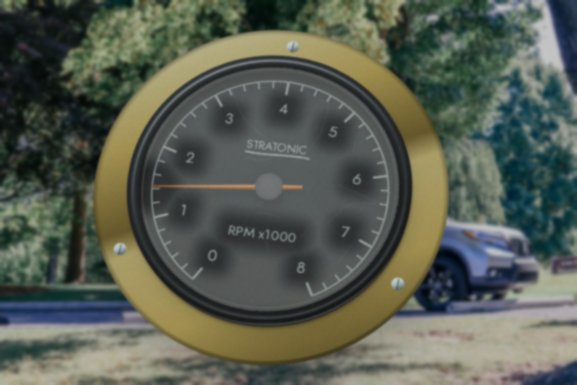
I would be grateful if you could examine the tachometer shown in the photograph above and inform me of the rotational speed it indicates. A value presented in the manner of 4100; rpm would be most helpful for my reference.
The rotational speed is 1400; rpm
